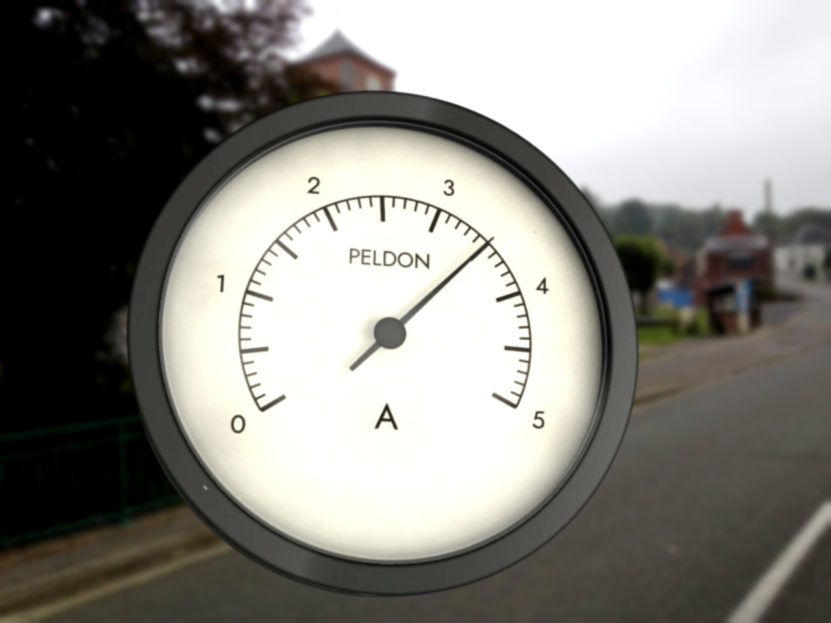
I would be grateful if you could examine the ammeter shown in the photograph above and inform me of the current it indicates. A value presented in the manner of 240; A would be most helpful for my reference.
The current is 3.5; A
